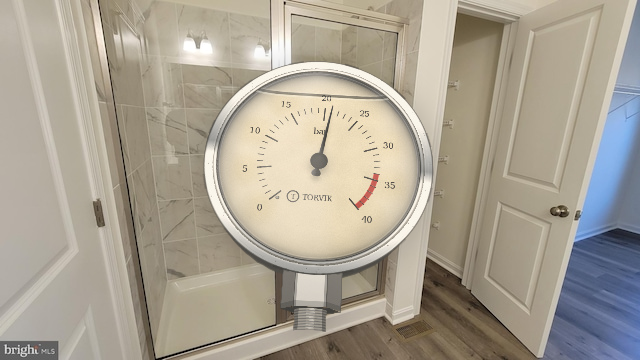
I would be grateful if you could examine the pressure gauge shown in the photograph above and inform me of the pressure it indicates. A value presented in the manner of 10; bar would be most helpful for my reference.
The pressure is 21; bar
